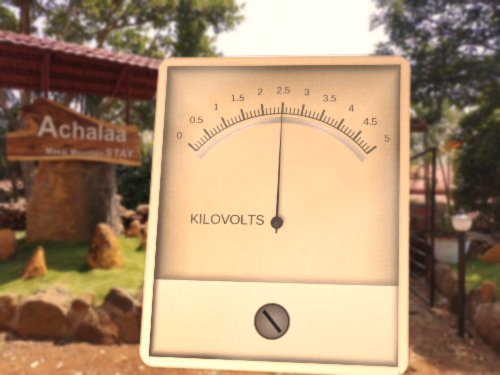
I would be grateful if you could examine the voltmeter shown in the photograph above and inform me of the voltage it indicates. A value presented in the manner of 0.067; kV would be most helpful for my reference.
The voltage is 2.5; kV
